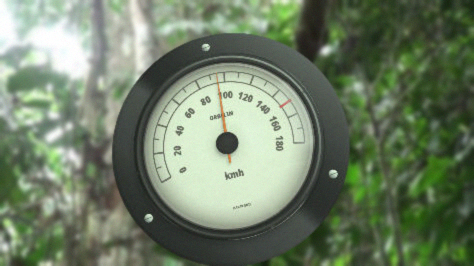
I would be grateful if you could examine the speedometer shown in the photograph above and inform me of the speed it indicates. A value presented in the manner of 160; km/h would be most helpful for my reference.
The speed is 95; km/h
